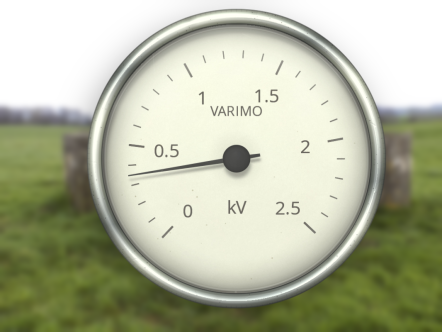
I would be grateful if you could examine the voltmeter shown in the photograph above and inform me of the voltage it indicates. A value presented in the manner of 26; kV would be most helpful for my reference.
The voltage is 0.35; kV
